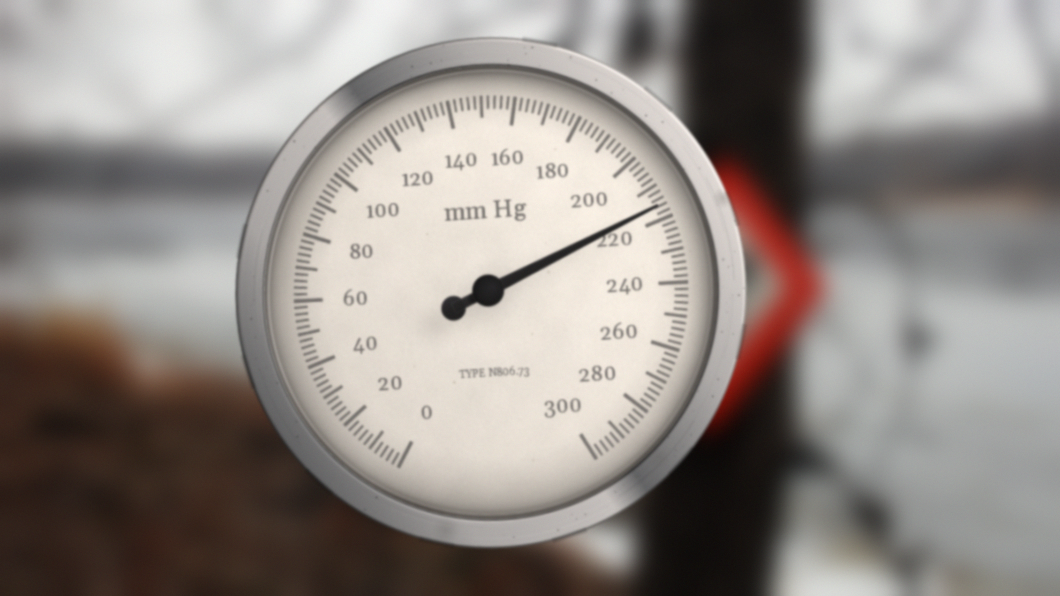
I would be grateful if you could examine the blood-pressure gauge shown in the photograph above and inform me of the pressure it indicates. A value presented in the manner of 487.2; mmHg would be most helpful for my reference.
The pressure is 216; mmHg
